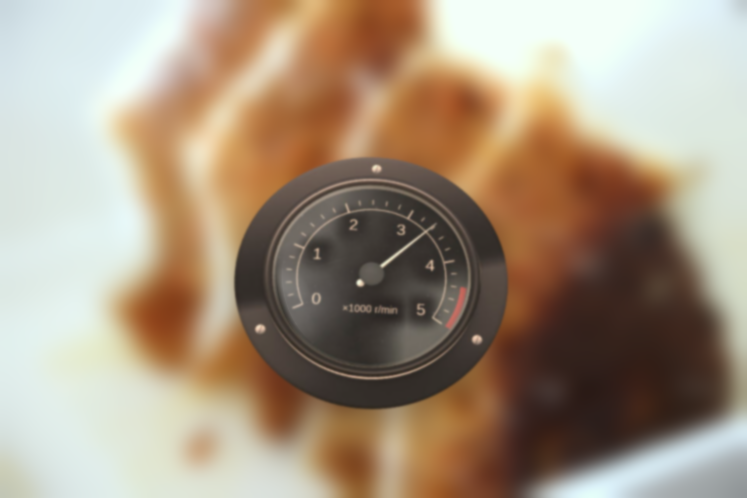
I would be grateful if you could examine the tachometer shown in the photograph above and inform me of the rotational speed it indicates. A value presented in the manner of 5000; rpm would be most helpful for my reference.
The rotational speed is 3400; rpm
